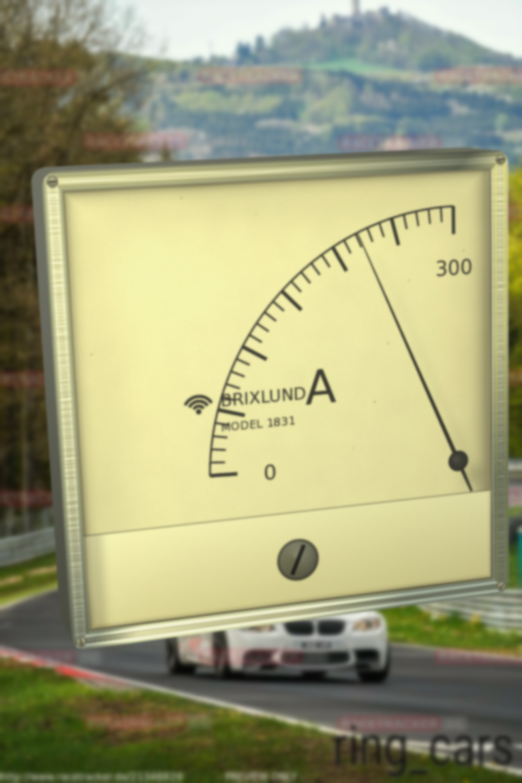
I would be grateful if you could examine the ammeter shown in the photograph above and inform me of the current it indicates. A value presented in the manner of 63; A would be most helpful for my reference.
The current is 220; A
